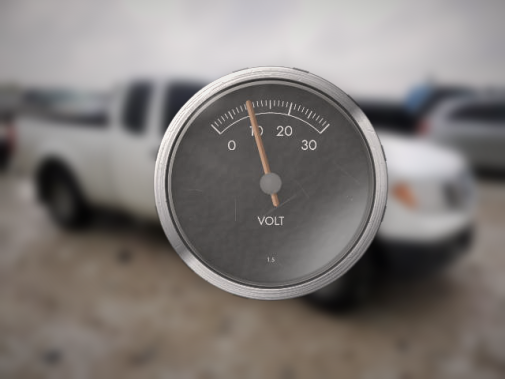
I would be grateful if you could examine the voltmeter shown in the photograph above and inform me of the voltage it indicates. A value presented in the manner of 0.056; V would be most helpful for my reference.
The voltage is 10; V
